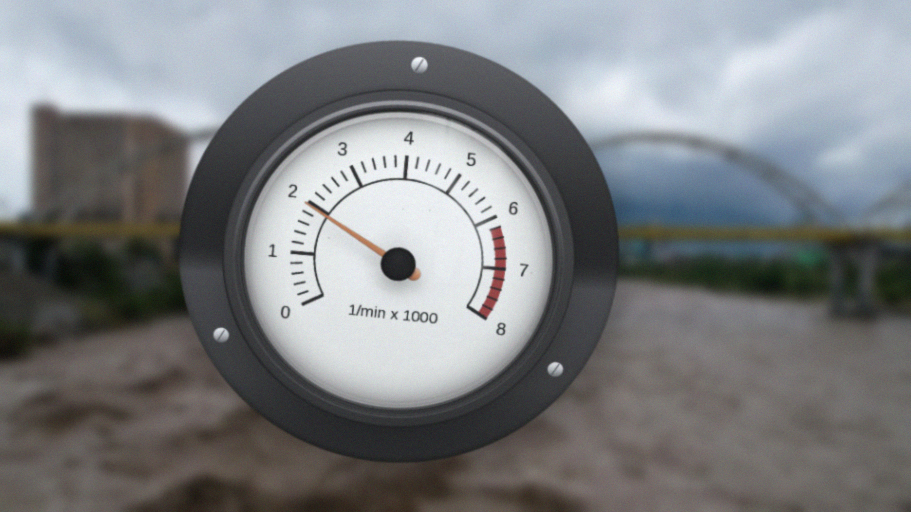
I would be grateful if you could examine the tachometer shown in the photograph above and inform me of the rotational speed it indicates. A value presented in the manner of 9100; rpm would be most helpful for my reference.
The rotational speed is 2000; rpm
